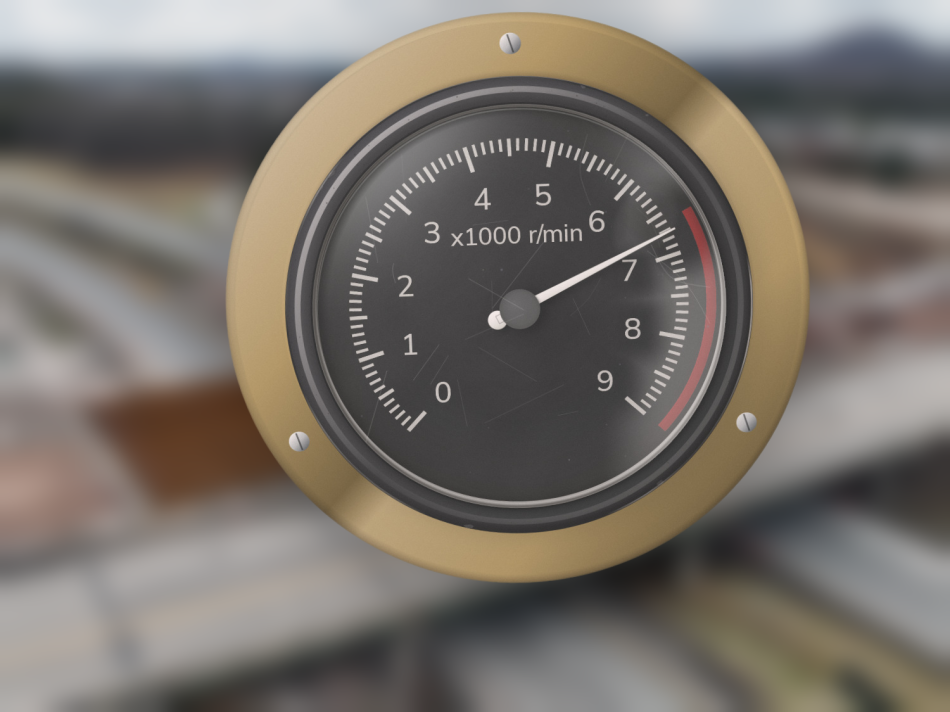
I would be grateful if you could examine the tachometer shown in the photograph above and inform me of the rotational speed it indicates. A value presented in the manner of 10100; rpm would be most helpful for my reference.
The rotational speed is 6700; rpm
